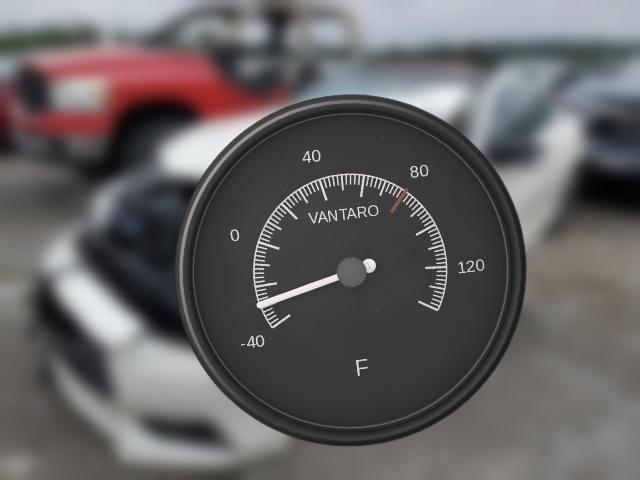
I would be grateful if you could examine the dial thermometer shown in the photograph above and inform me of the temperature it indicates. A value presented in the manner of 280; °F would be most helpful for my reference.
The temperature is -28; °F
